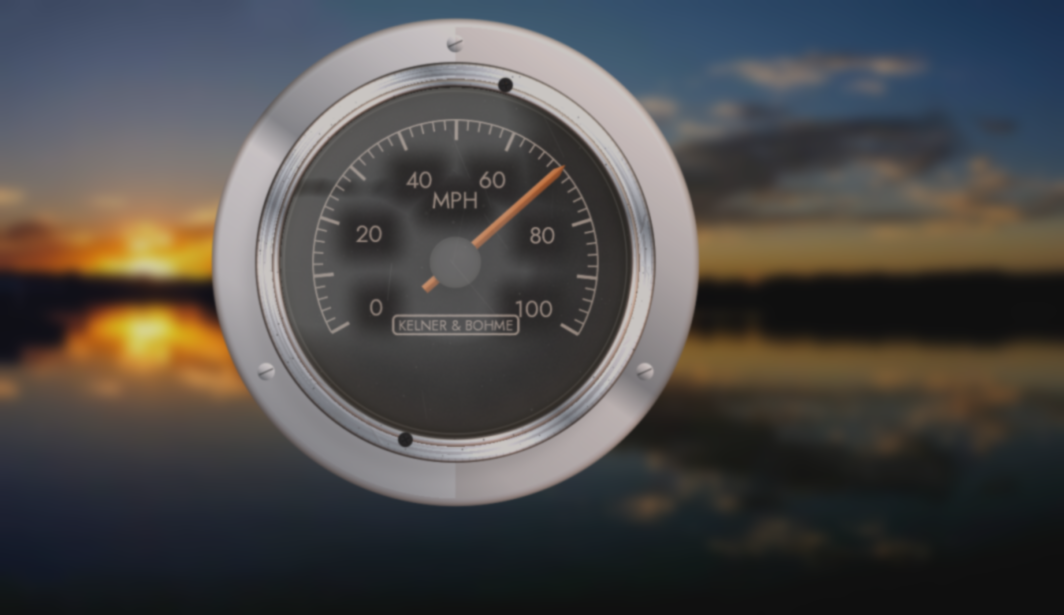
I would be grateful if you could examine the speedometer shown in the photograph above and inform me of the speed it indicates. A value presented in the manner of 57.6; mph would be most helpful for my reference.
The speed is 70; mph
